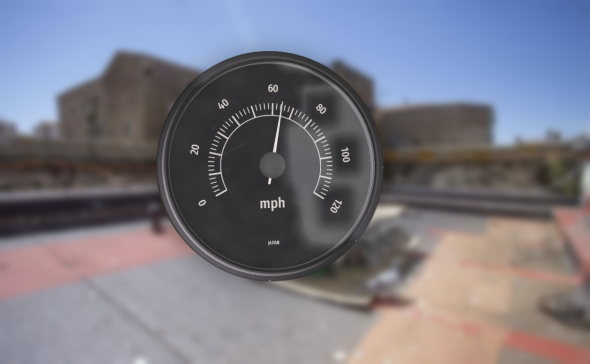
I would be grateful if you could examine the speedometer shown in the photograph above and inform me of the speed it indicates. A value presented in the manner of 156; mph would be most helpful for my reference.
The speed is 64; mph
